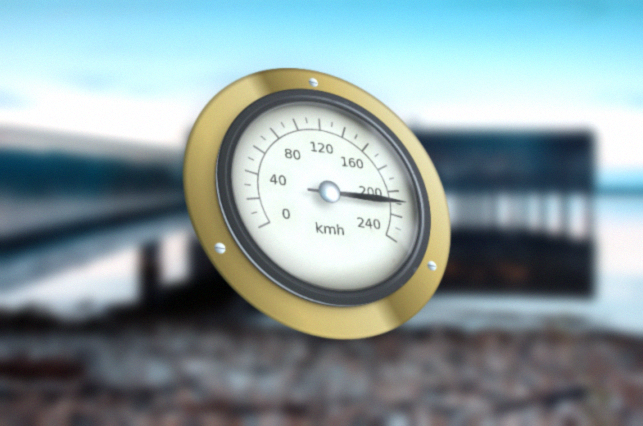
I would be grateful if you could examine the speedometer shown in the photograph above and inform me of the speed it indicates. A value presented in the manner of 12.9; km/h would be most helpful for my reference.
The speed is 210; km/h
